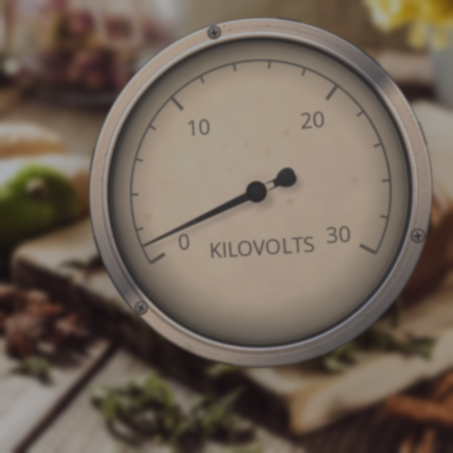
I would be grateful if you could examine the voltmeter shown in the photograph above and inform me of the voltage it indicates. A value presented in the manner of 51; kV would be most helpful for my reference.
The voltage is 1; kV
